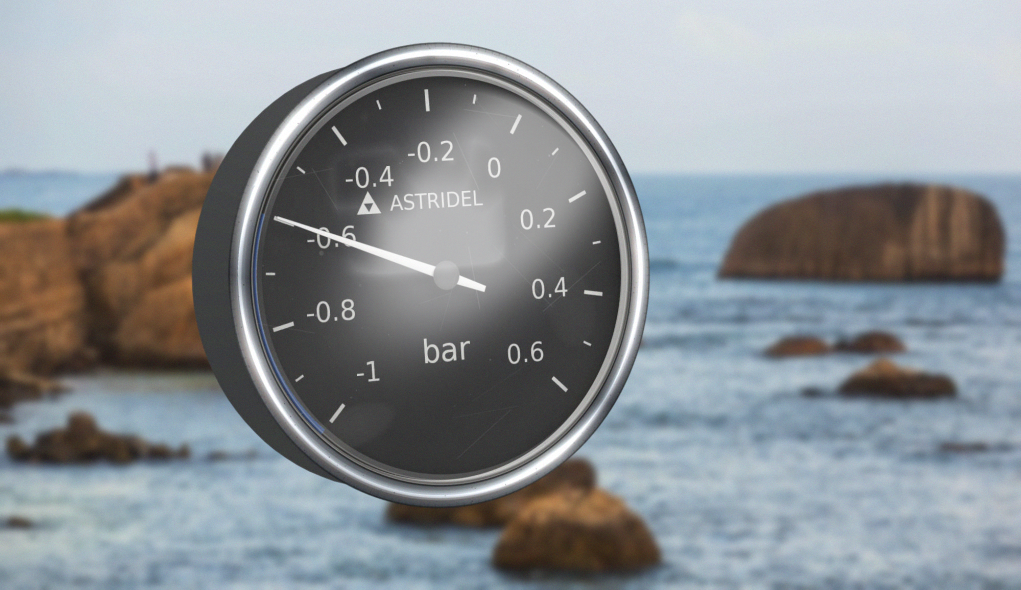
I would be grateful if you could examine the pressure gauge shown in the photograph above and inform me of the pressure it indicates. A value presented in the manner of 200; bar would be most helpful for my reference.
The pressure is -0.6; bar
